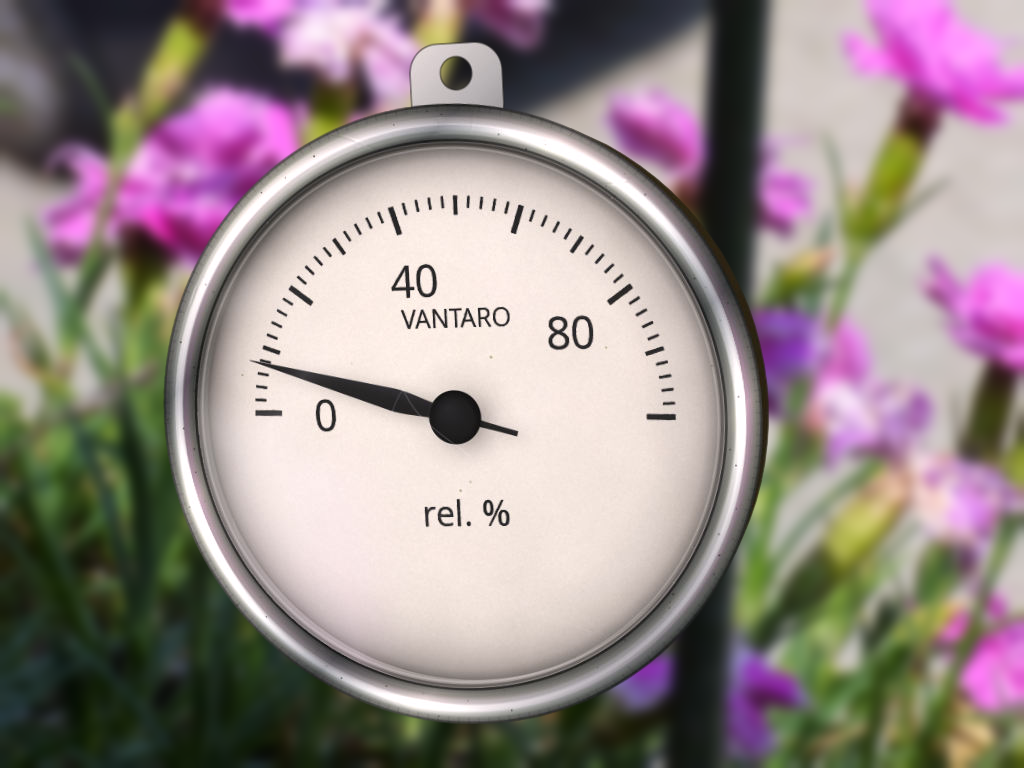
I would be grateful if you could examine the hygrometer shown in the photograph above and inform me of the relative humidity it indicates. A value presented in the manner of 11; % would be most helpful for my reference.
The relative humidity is 8; %
